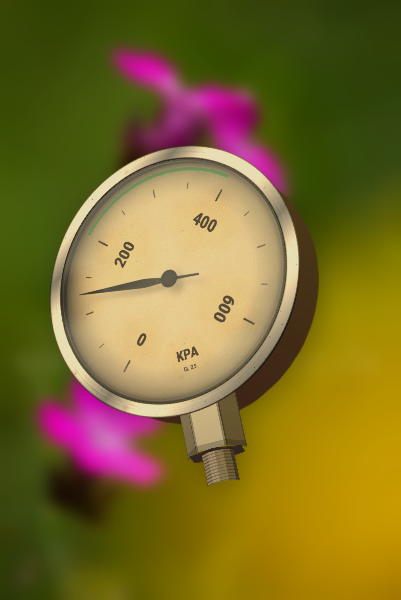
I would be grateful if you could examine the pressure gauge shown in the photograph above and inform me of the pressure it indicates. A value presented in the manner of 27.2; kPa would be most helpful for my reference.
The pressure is 125; kPa
